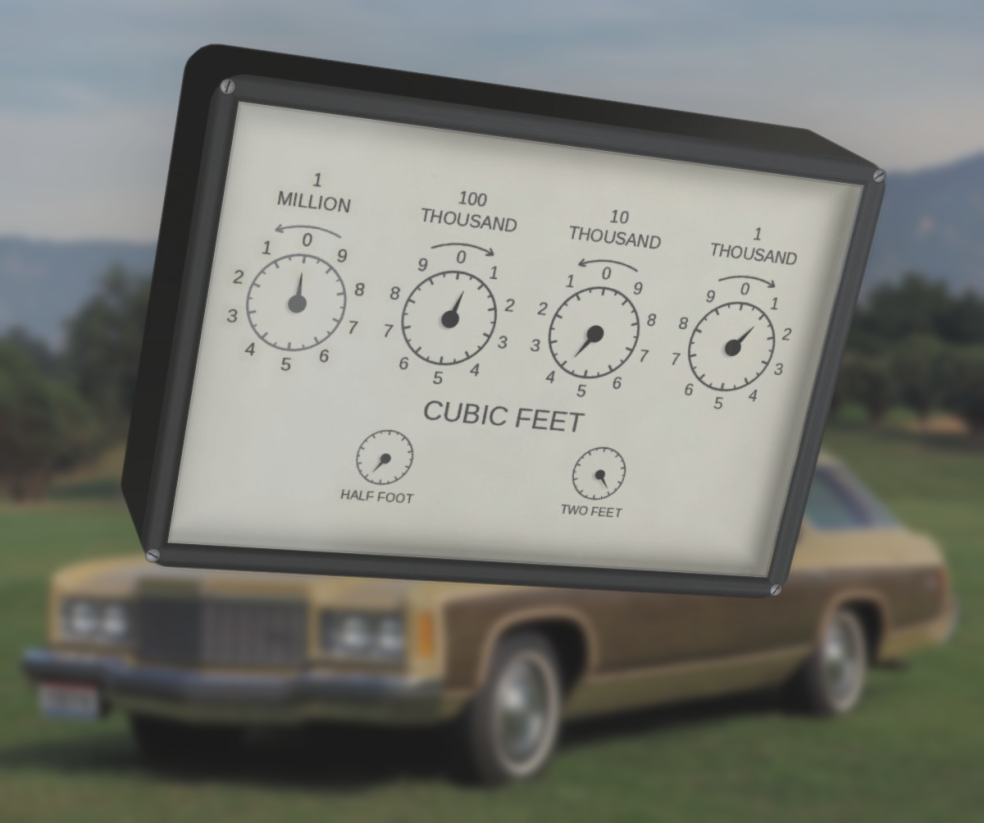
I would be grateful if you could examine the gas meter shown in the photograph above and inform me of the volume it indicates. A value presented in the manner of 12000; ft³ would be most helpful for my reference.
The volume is 4100; ft³
